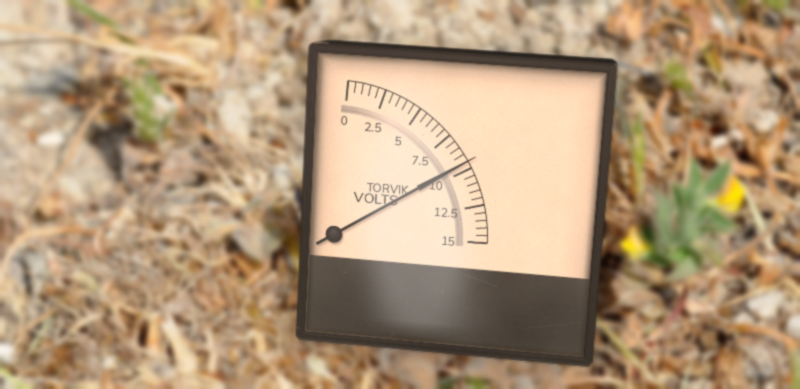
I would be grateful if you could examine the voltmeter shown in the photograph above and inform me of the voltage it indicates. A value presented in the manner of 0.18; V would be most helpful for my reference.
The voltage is 9.5; V
